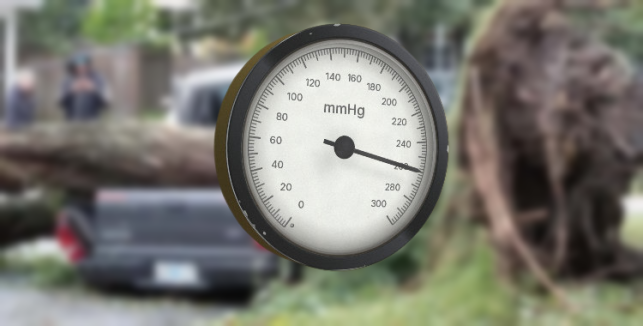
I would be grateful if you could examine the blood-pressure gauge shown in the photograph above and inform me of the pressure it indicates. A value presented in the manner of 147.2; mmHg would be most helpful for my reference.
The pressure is 260; mmHg
